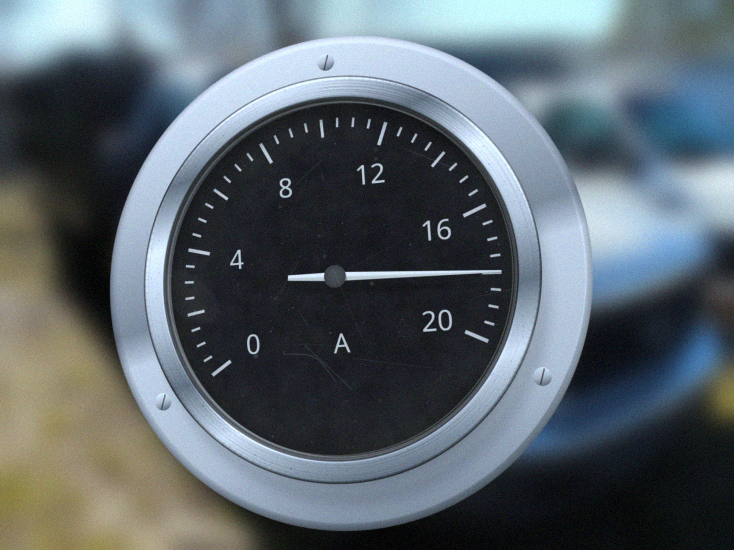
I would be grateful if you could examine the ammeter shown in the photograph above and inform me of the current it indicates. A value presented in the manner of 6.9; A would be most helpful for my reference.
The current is 18; A
